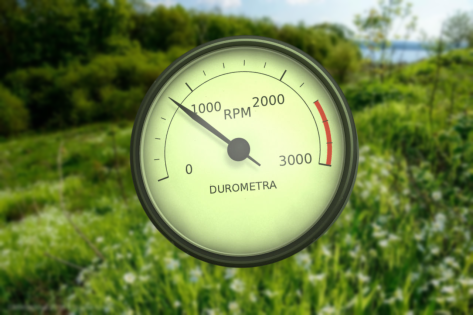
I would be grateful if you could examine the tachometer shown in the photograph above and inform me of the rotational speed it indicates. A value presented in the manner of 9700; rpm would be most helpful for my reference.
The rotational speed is 800; rpm
